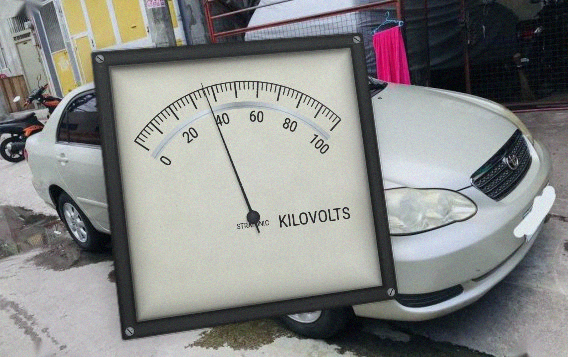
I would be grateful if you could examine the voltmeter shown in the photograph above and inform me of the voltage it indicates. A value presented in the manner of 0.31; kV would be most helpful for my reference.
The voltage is 36; kV
